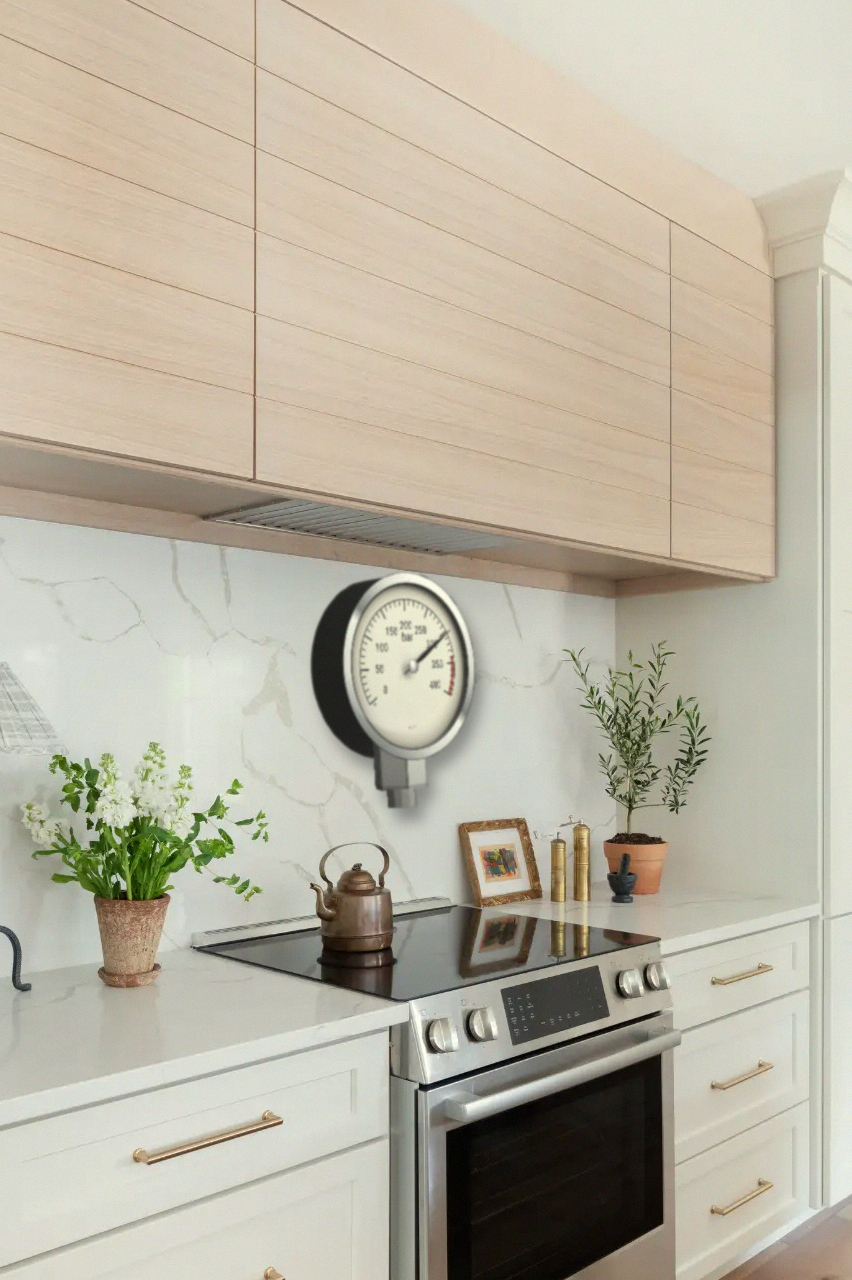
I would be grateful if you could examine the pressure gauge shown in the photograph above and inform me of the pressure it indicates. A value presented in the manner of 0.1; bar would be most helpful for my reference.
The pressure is 300; bar
